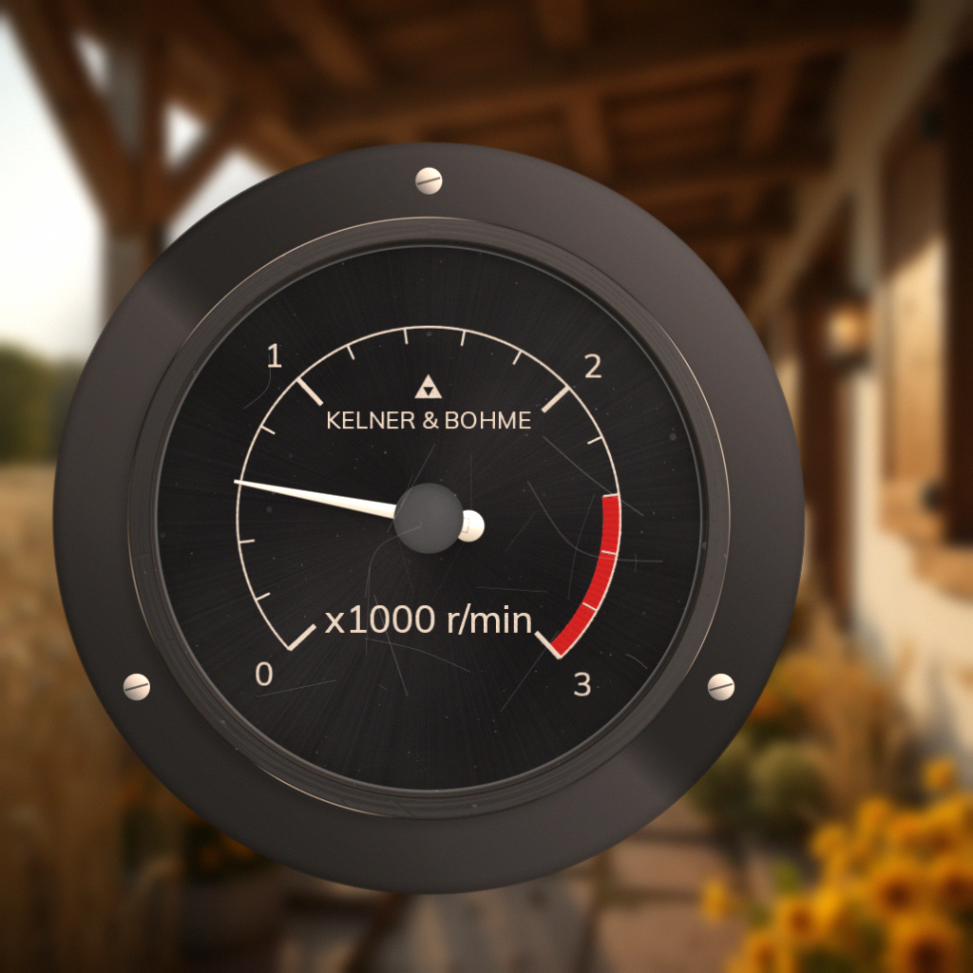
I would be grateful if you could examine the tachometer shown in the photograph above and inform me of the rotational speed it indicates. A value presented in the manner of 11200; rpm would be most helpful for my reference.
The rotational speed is 600; rpm
